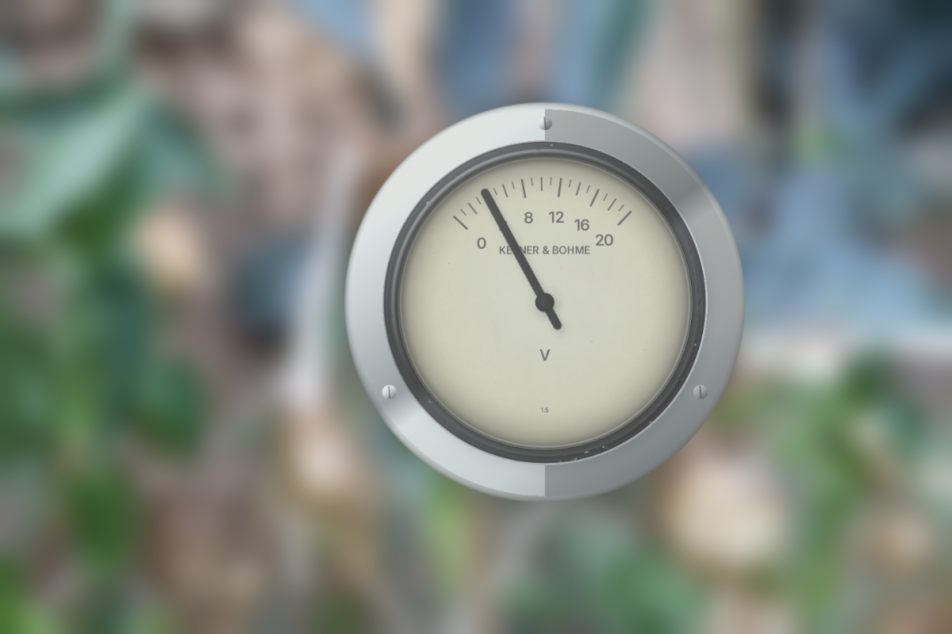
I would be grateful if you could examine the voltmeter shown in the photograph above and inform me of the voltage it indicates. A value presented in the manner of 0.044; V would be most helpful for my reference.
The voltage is 4; V
